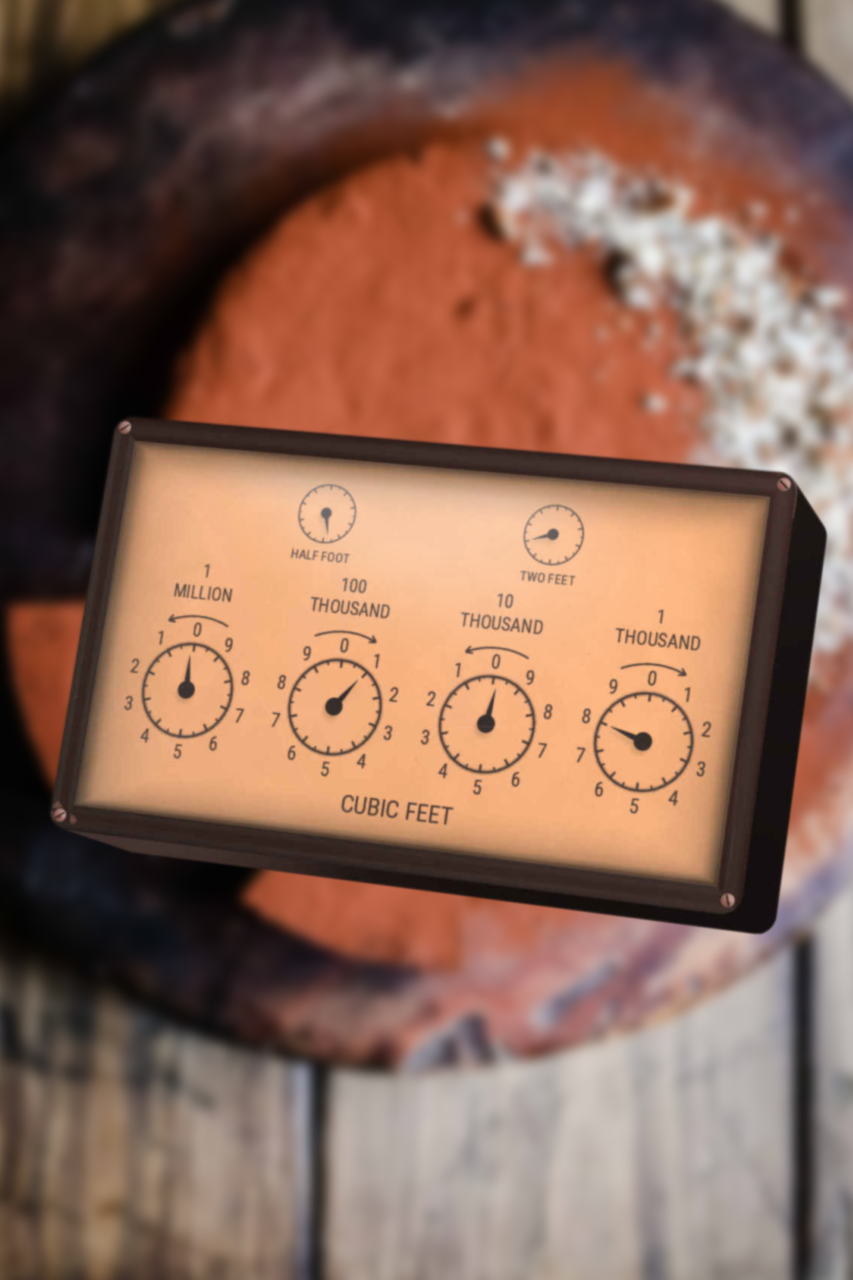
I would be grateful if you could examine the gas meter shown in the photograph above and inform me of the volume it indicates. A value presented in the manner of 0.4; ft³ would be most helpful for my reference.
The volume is 9800; ft³
